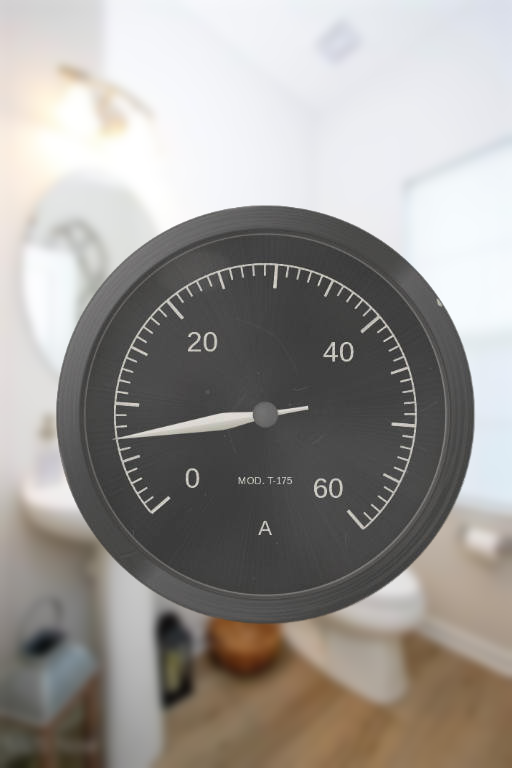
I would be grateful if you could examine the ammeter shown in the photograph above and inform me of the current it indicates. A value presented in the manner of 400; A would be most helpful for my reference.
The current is 7; A
